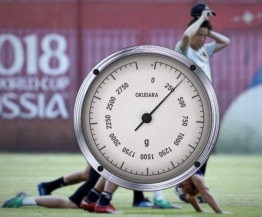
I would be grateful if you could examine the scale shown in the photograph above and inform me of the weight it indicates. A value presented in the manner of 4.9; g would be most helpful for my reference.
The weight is 300; g
